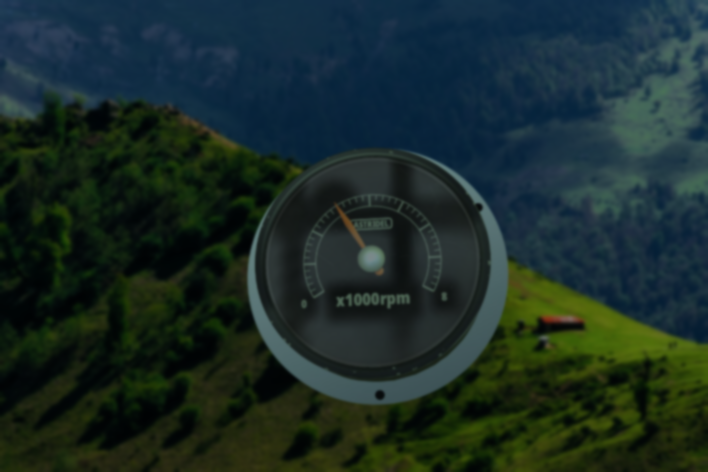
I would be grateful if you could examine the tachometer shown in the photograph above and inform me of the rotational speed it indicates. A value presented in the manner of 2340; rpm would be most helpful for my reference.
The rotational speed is 3000; rpm
